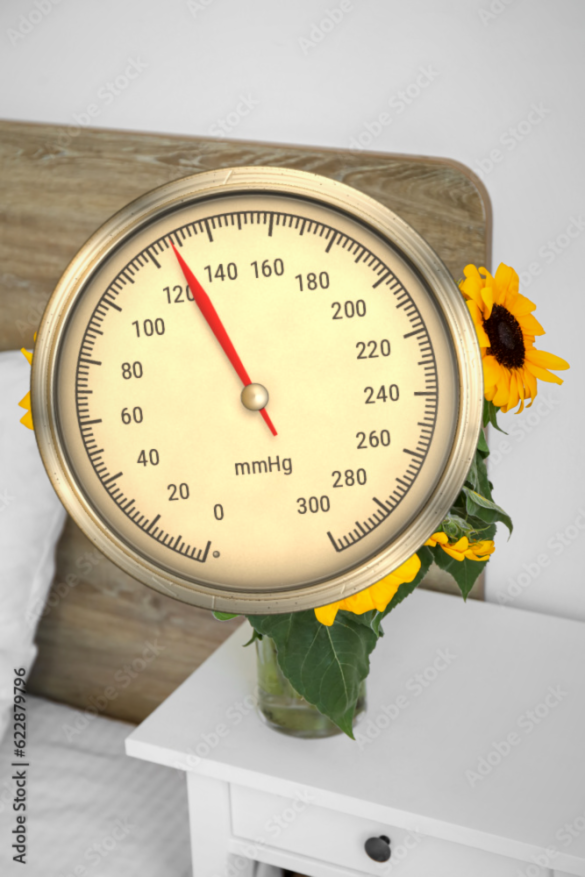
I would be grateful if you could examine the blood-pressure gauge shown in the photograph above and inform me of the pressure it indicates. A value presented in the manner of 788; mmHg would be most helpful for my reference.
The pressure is 128; mmHg
